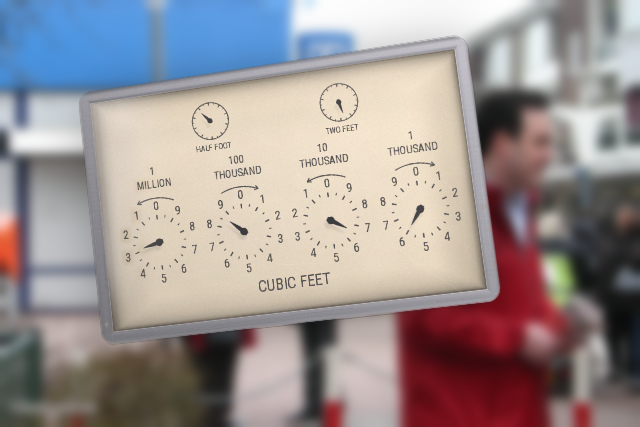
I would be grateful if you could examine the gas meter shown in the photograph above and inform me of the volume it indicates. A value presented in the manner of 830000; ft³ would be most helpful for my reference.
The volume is 286600; ft³
